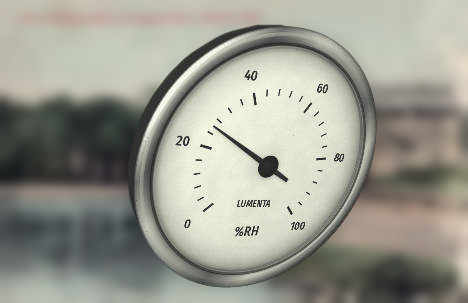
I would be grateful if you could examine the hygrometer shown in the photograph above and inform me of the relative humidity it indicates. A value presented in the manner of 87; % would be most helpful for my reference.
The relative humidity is 26; %
